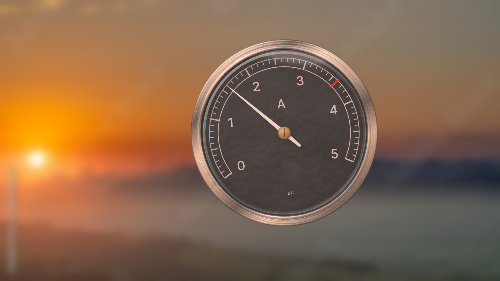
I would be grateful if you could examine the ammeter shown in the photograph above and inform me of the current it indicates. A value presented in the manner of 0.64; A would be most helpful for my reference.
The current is 1.6; A
